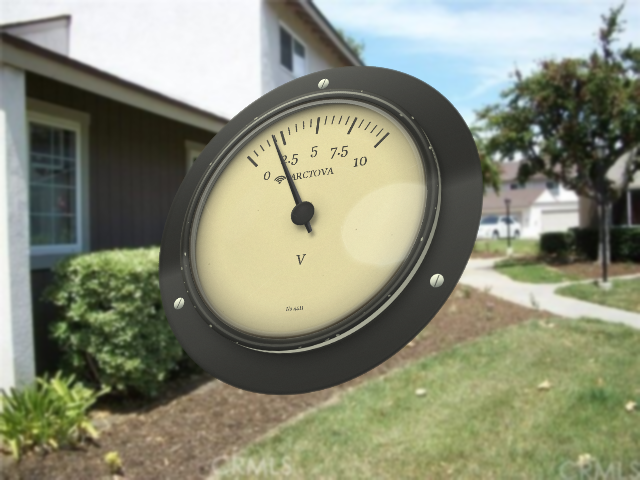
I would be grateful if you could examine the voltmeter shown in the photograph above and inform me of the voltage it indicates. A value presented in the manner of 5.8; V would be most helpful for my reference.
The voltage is 2; V
